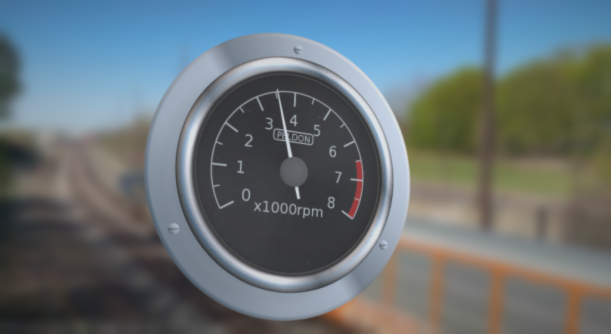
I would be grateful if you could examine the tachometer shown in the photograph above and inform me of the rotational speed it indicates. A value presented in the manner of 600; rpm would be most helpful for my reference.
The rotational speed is 3500; rpm
